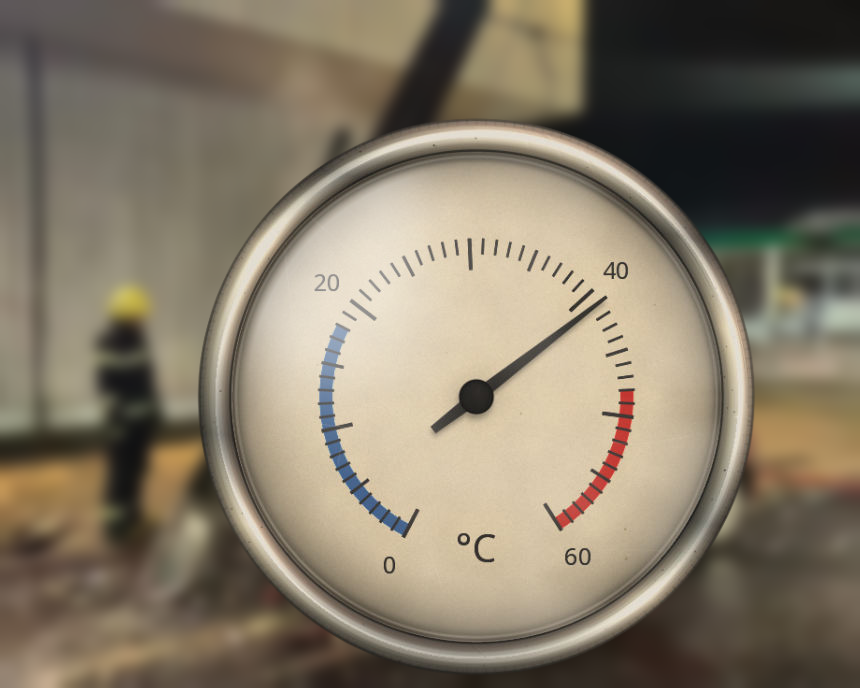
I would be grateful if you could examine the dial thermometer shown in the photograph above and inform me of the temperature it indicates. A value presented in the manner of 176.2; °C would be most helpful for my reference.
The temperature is 41; °C
